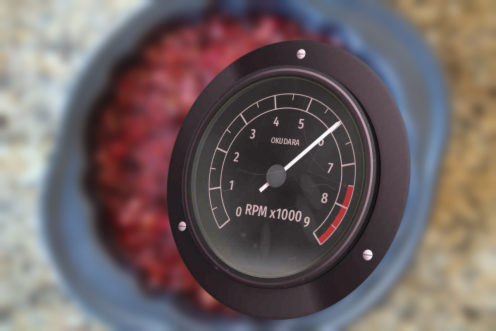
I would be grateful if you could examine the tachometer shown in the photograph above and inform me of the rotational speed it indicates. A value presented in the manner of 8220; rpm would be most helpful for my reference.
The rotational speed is 6000; rpm
